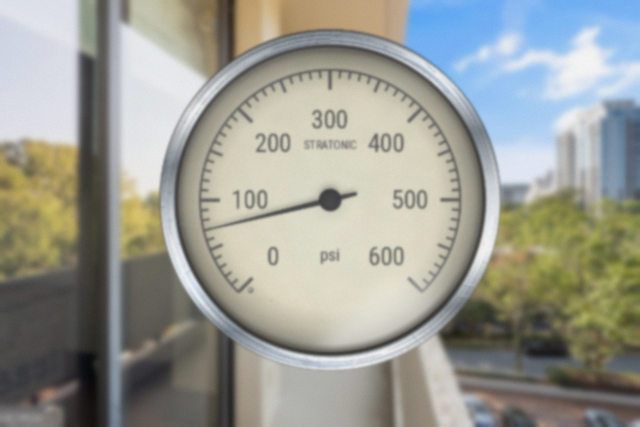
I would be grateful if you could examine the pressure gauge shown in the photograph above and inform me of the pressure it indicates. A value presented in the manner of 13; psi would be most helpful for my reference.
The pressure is 70; psi
